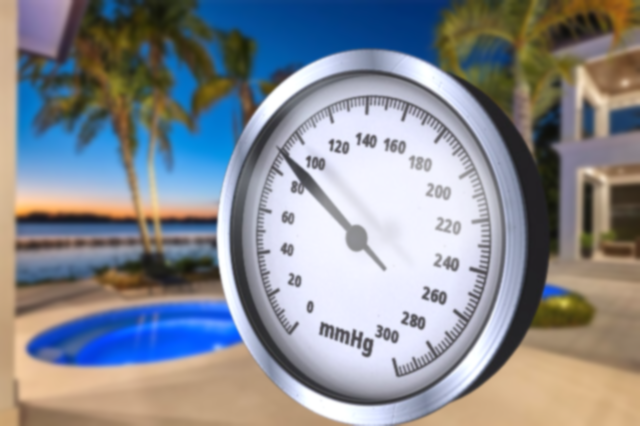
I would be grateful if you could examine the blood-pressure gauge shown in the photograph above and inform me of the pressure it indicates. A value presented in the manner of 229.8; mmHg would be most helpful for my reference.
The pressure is 90; mmHg
